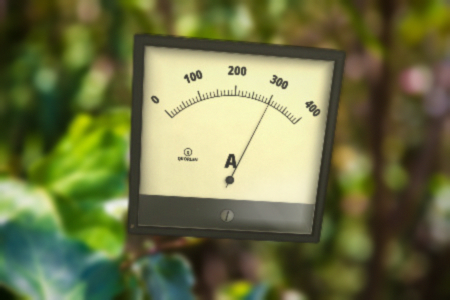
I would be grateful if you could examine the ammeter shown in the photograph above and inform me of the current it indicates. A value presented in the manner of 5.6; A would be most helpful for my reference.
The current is 300; A
